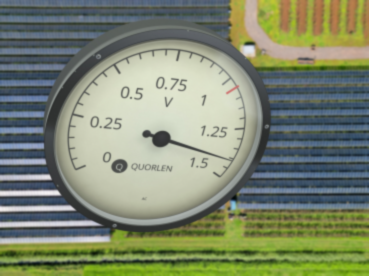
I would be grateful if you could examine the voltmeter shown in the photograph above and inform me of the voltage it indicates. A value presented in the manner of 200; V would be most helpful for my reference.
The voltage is 1.4; V
